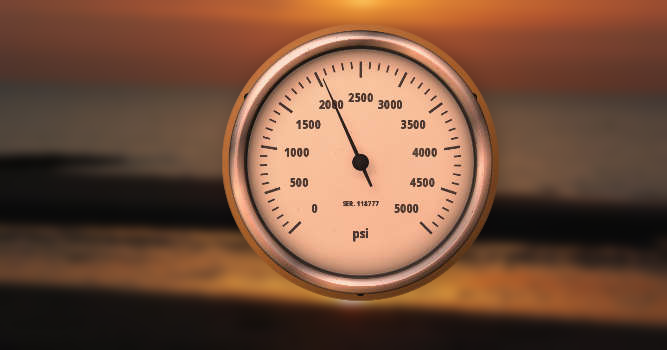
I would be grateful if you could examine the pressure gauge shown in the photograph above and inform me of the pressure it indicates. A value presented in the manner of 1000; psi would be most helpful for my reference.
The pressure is 2050; psi
